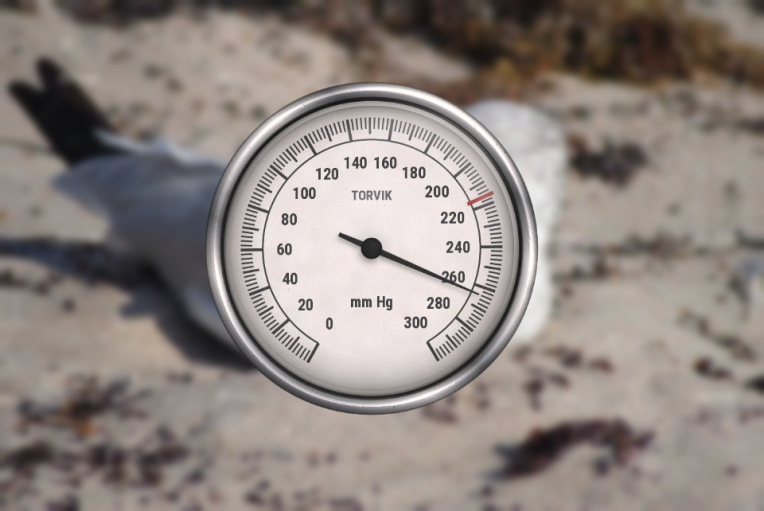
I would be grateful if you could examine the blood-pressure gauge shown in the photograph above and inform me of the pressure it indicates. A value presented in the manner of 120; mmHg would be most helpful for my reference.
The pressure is 264; mmHg
